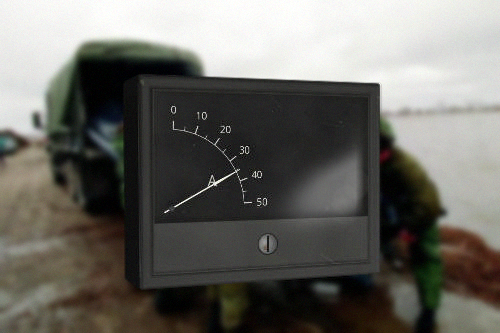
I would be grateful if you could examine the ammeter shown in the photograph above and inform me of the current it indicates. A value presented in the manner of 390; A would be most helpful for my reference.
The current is 35; A
